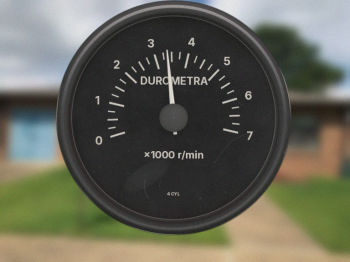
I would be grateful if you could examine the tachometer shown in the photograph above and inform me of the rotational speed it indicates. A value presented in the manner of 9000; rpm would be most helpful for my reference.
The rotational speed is 3375; rpm
